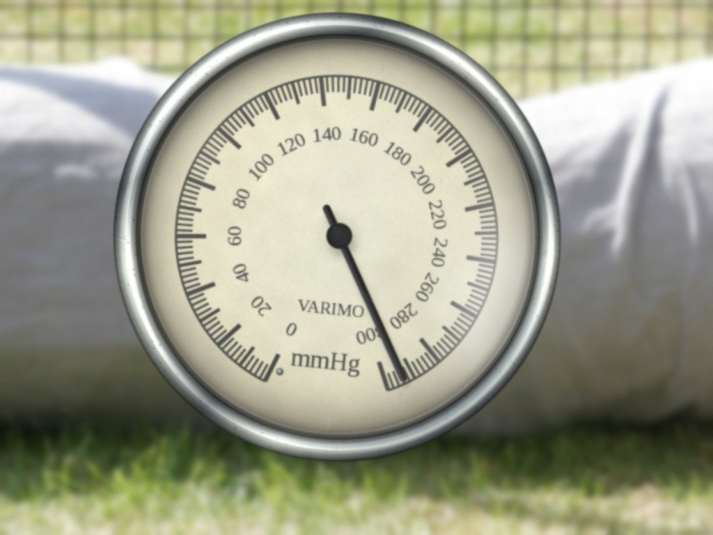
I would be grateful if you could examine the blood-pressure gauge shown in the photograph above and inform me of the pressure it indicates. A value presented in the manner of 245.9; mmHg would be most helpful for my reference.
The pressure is 294; mmHg
